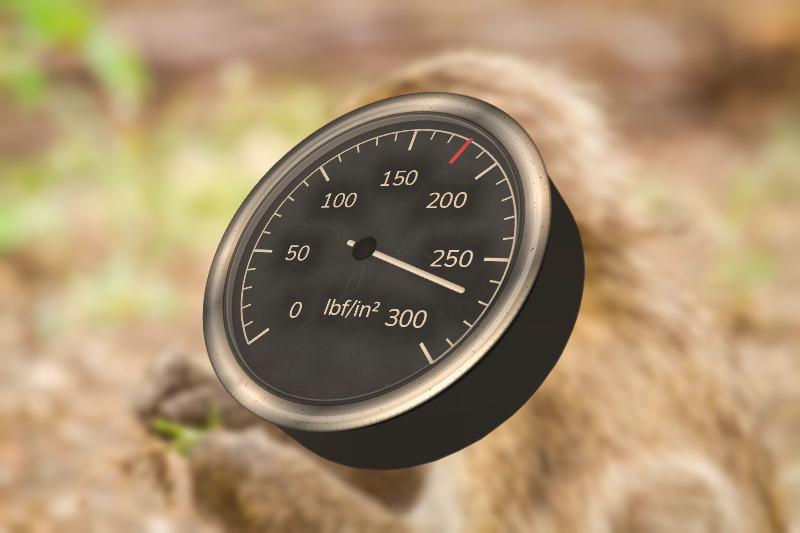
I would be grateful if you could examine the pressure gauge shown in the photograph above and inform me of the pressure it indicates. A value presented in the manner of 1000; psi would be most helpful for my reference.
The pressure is 270; psi
